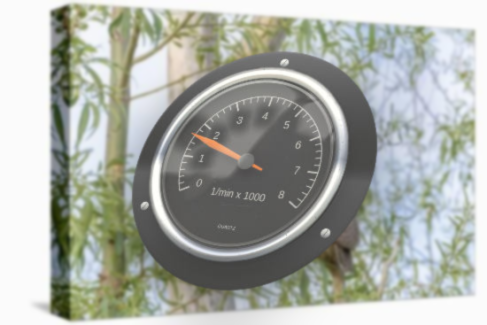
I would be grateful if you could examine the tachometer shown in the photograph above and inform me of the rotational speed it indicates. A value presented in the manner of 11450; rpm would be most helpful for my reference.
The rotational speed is 1600; rpm
